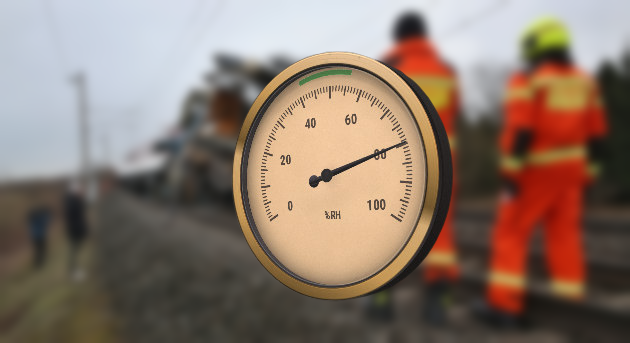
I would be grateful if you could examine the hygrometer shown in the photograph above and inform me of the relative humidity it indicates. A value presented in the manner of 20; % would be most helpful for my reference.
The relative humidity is 80; %
